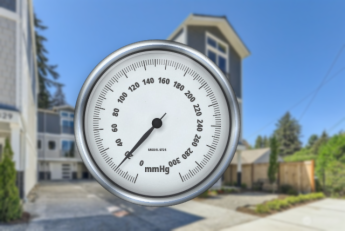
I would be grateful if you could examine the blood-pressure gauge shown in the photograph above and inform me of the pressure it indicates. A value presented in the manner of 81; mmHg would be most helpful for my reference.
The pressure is 20; mmHg
